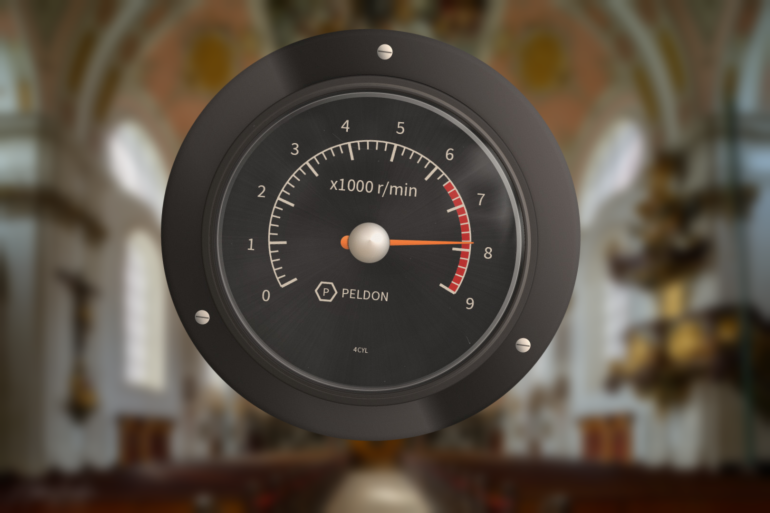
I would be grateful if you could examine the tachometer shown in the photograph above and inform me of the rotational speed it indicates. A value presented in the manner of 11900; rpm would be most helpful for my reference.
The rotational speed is 7800; rpm
